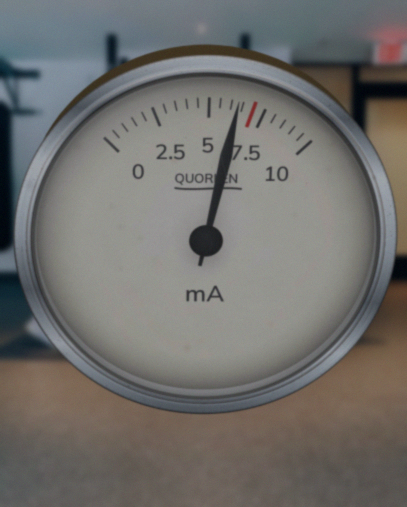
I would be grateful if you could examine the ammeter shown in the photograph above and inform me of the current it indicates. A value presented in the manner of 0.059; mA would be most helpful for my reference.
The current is 6.25; mA
